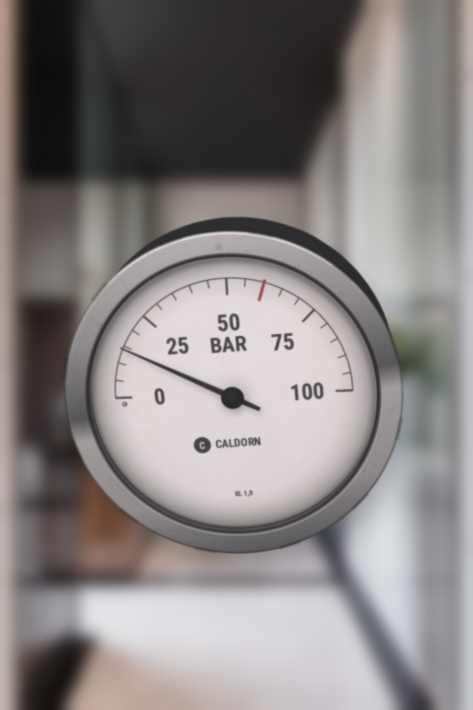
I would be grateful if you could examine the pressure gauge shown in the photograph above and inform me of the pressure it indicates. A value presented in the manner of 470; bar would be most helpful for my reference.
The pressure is 15; bar
